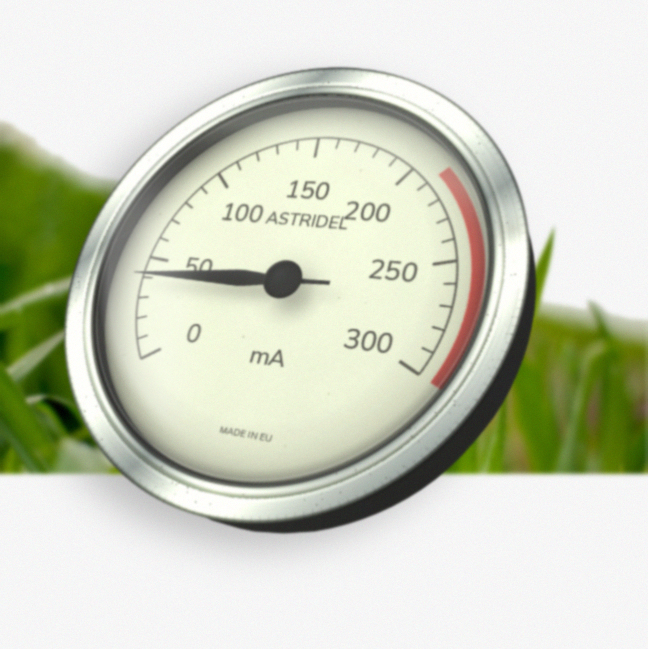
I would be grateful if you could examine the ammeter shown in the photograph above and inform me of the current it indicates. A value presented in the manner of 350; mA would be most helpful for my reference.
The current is 40; mA
